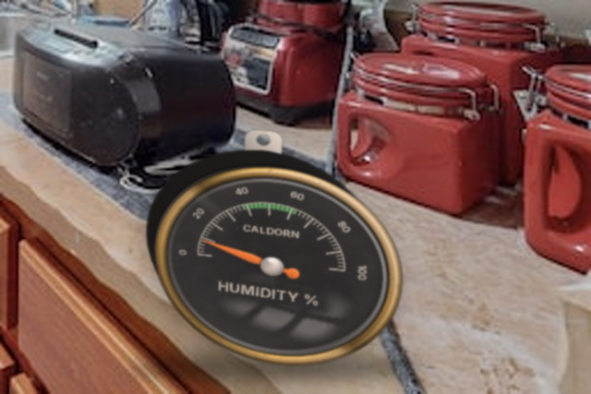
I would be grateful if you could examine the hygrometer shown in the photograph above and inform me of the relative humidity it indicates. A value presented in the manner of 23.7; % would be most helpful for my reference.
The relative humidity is 10; %
